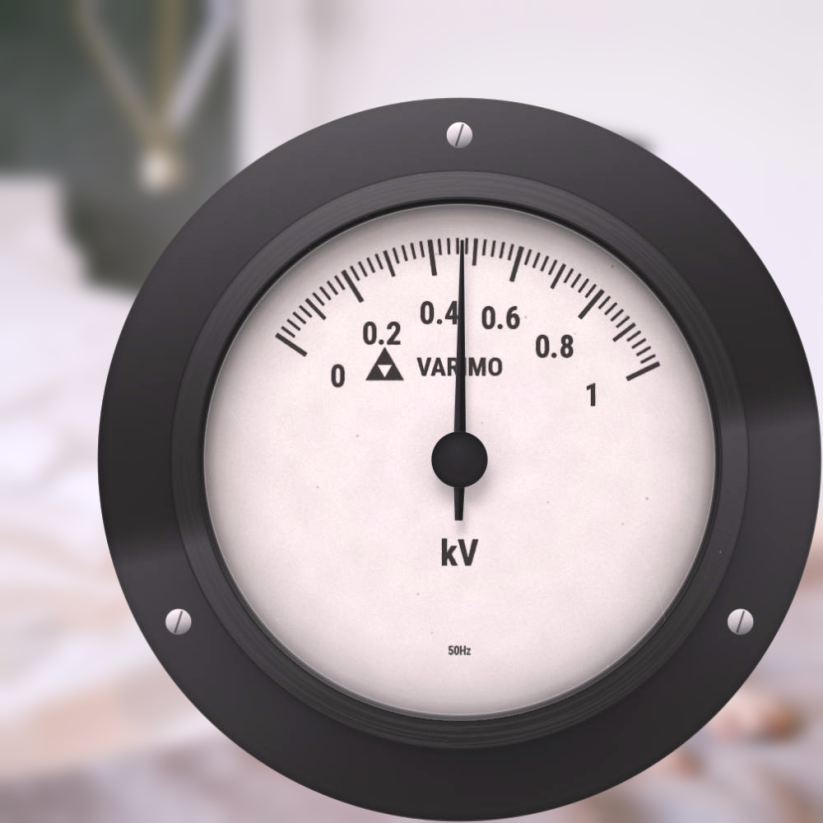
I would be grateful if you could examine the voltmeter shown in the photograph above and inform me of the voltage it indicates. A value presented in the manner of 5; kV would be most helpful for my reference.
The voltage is 0.47; kV
